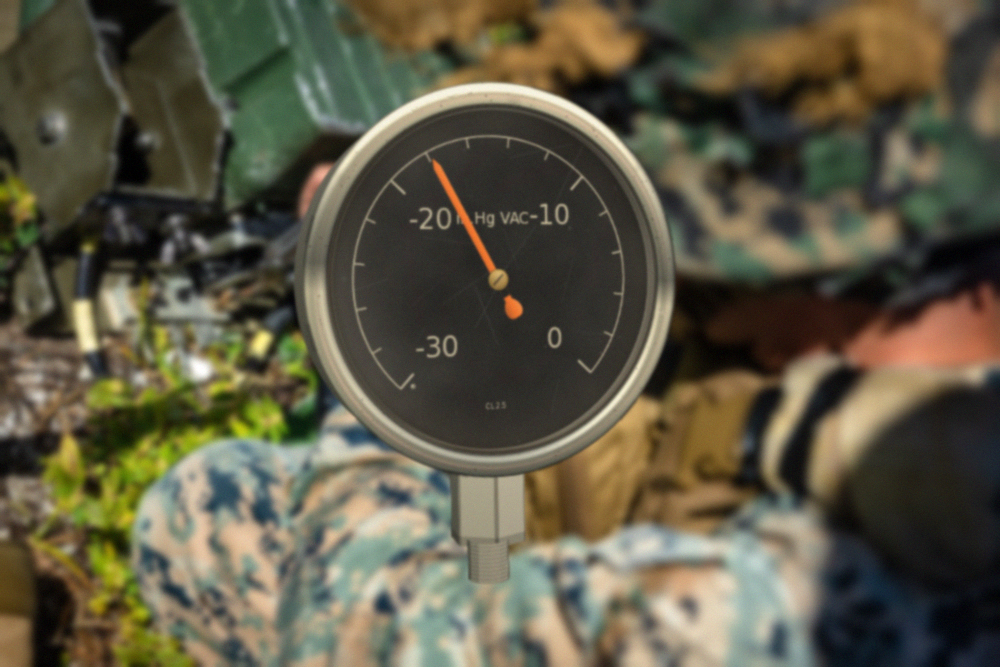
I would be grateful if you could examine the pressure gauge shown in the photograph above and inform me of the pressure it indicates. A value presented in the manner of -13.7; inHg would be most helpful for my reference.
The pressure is -18; inHg
